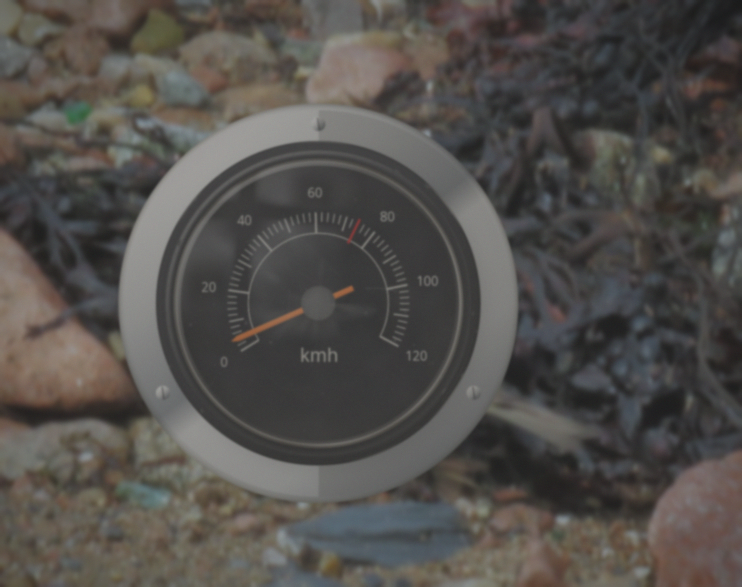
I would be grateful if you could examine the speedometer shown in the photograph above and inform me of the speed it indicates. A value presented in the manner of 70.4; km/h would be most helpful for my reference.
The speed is 4; km/h
